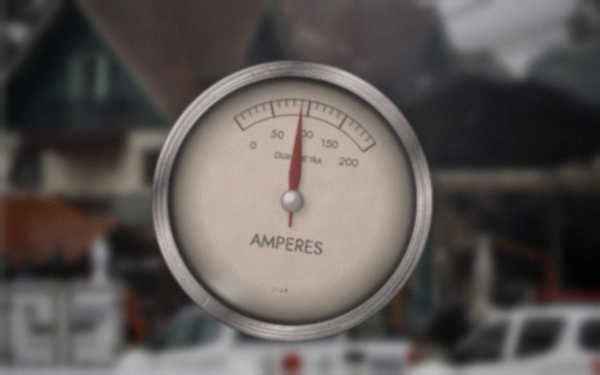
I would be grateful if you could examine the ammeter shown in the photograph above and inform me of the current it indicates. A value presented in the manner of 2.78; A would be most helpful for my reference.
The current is 90; A
